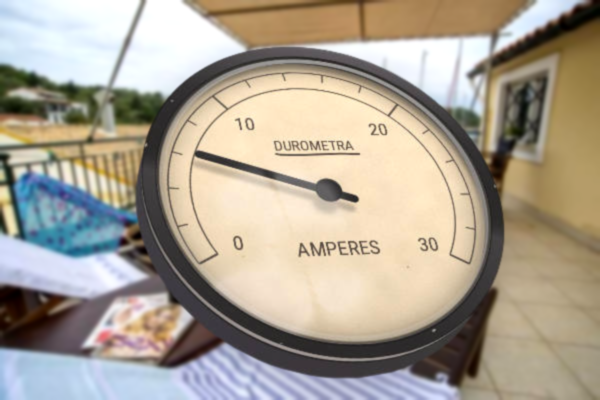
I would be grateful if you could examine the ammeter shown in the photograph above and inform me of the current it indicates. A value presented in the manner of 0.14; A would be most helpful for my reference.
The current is 6; A
